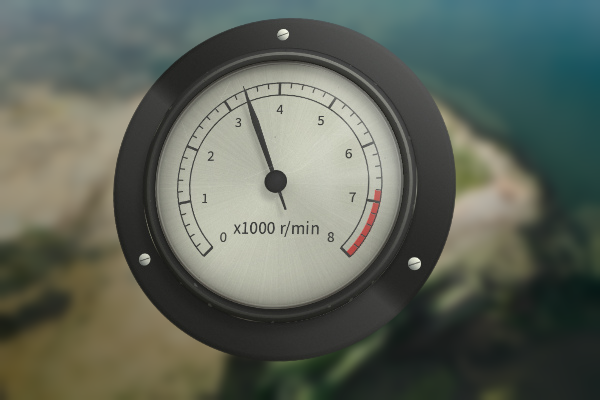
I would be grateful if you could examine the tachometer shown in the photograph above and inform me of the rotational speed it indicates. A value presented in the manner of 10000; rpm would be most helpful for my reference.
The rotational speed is 3400; rpm
